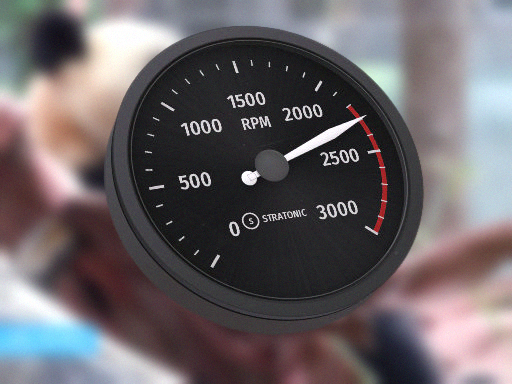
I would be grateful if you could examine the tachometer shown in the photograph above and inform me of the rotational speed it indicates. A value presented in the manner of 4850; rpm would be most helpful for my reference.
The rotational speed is 2300; rpm
